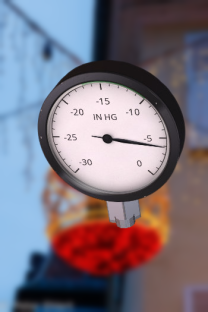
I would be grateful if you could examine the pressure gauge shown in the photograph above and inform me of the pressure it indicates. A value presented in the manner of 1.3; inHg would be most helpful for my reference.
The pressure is -4; inHg
